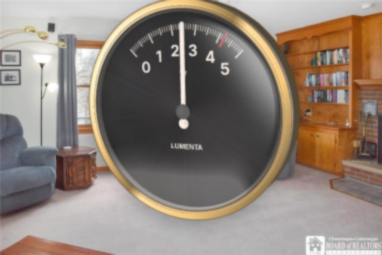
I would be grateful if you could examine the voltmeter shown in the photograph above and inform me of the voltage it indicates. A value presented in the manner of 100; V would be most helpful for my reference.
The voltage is 2.5; V
